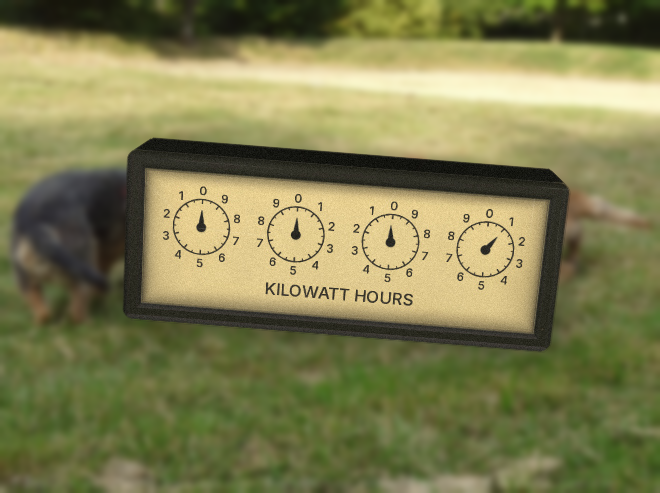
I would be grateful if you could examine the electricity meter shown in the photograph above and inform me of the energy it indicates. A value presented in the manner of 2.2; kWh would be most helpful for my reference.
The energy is 1; kWh
